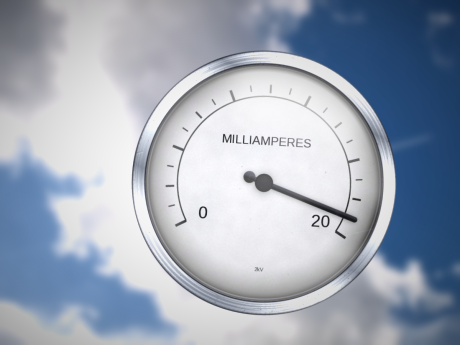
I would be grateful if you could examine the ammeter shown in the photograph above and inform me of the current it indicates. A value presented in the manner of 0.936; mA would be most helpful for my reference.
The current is 19; mA
